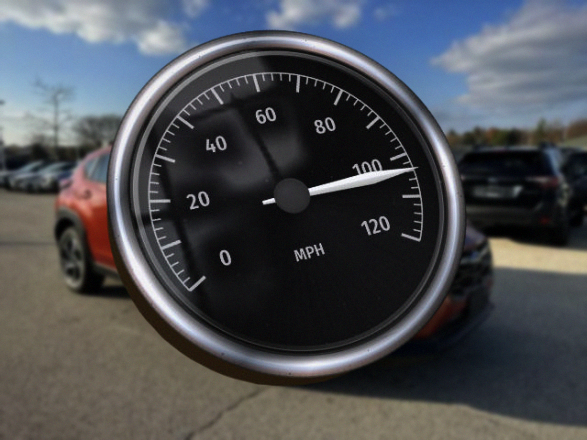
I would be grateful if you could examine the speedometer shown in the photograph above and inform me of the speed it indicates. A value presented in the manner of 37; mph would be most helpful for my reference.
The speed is 104; mph
